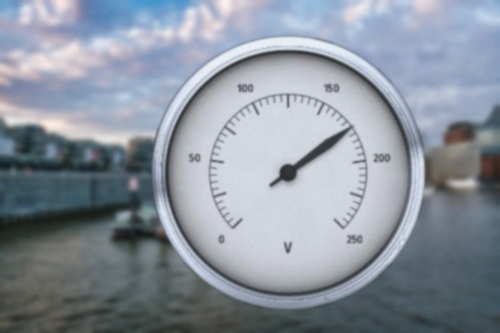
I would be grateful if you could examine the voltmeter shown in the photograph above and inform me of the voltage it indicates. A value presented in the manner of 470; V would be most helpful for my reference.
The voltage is 175; V
